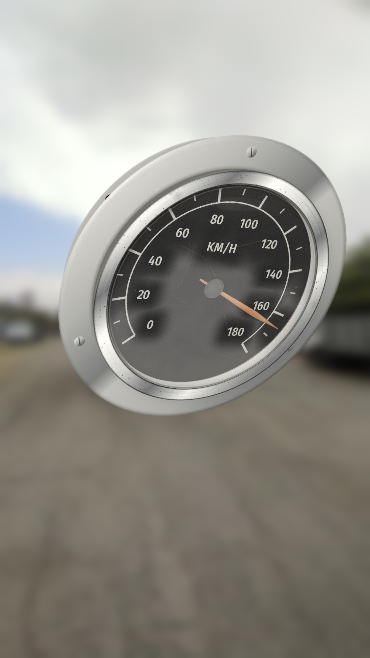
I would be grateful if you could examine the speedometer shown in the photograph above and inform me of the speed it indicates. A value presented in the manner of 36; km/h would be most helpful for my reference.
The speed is 165; km/h
